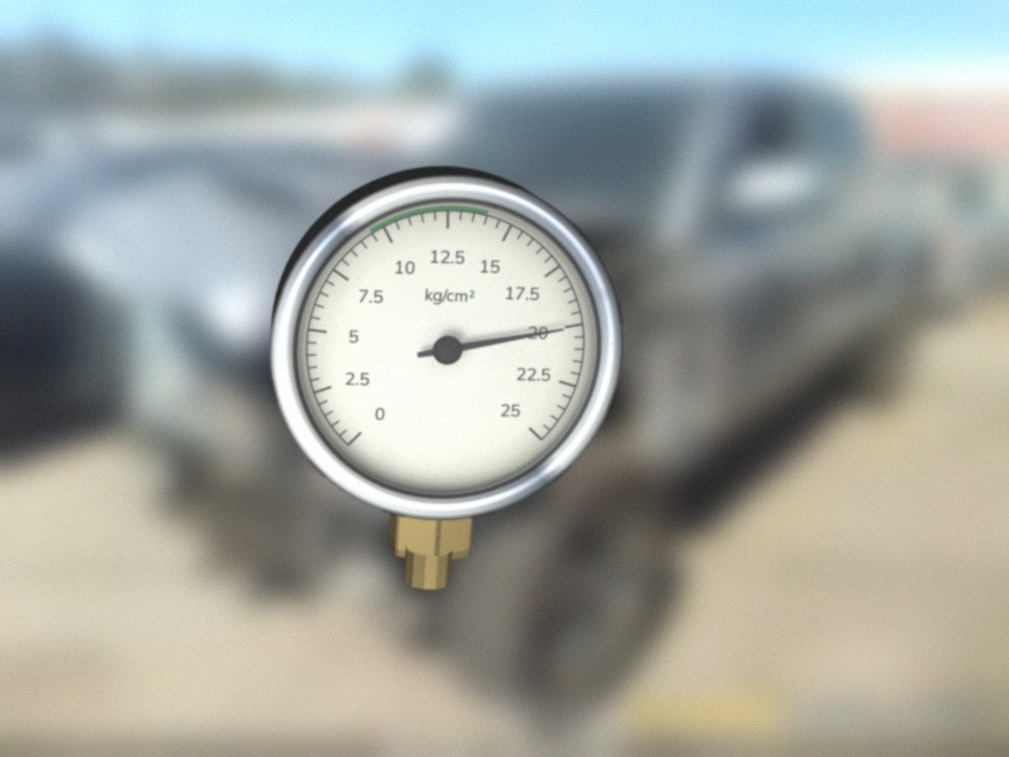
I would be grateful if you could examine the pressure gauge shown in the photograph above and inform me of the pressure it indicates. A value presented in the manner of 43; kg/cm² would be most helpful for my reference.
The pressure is 20; kg/cm²
